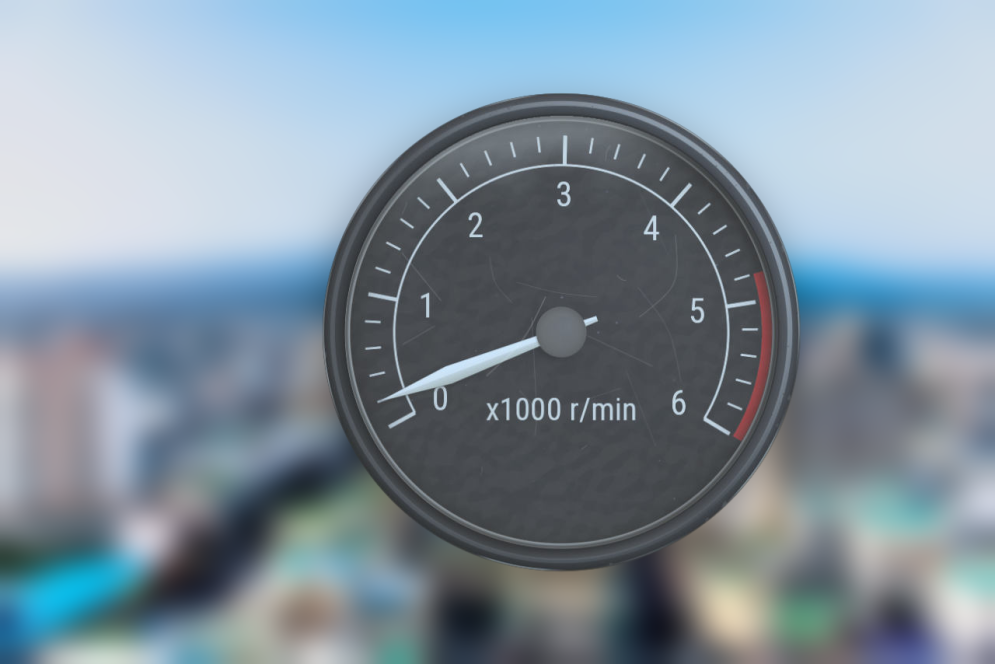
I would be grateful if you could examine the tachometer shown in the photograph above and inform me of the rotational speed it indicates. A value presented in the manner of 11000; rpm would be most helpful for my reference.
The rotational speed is 200; rpm
